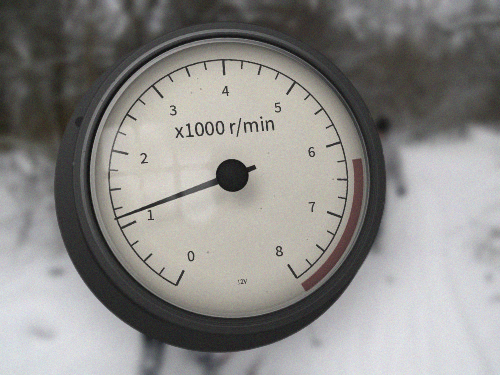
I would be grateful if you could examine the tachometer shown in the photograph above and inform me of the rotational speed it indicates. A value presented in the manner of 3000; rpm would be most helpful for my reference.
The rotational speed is 1125; rpm
